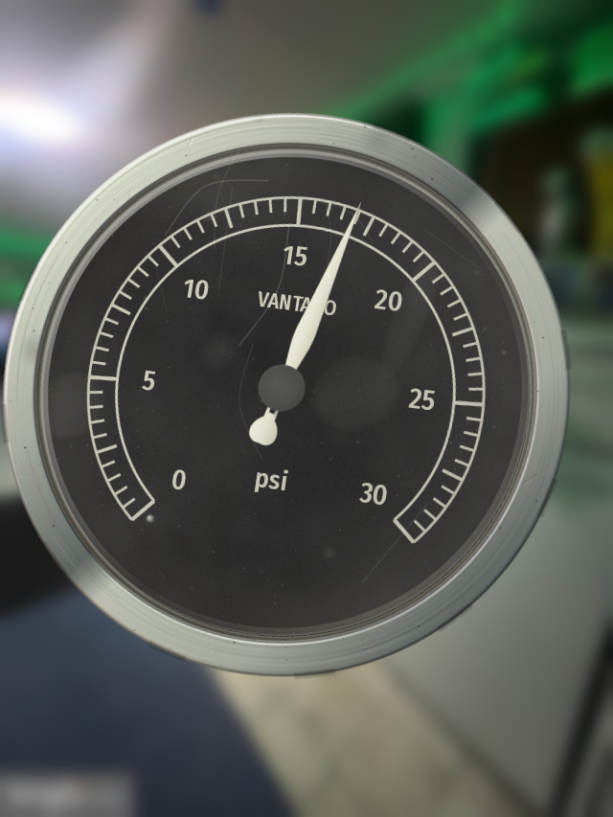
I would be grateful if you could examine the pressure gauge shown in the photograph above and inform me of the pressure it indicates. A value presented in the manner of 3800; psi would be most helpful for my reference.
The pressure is 17; psi
